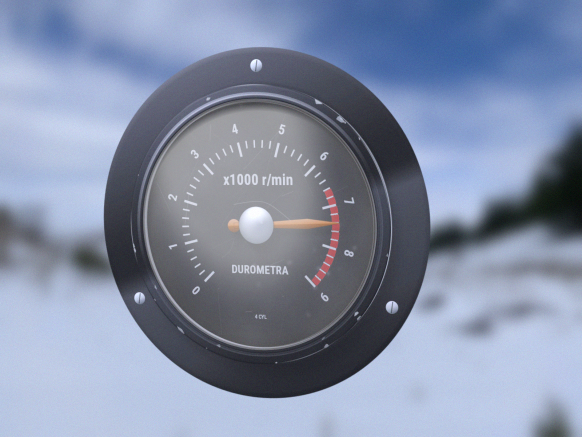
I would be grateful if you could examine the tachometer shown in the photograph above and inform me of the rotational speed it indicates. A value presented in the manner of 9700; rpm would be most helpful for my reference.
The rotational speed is 7400; rpm
